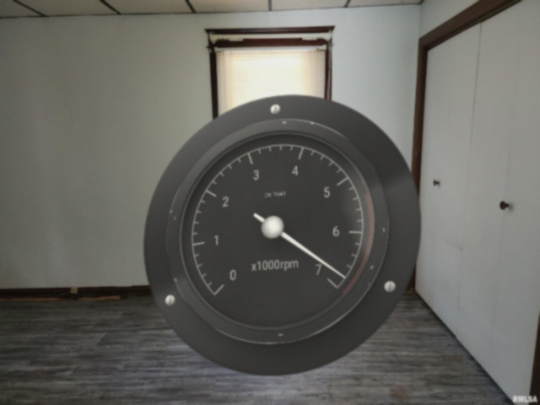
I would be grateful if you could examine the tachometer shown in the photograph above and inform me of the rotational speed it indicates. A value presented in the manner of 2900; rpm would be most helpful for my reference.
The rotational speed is 6800; rpm
